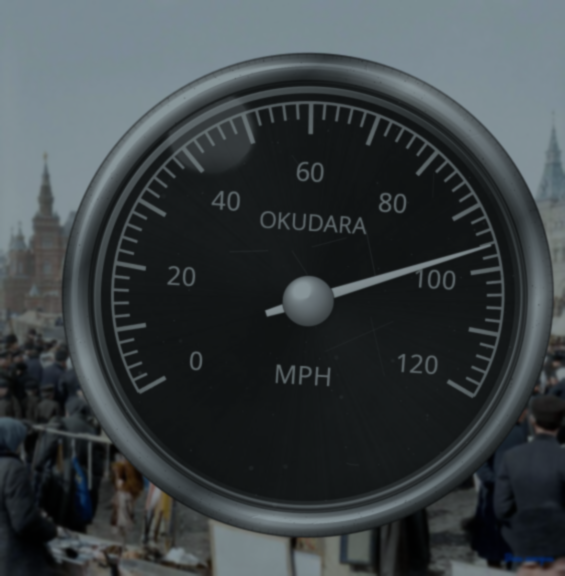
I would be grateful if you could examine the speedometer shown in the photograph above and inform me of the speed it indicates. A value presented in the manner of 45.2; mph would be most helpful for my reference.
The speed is 96; mph
